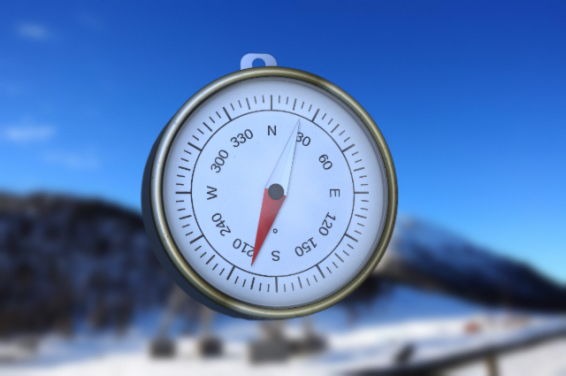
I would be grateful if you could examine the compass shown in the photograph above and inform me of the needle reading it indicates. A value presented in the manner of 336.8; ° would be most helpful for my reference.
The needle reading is 200; °
